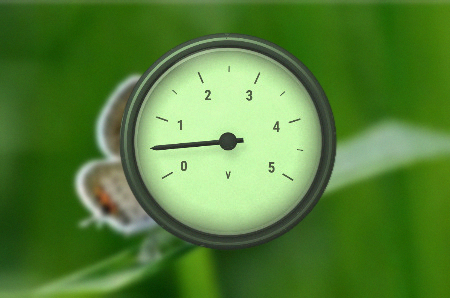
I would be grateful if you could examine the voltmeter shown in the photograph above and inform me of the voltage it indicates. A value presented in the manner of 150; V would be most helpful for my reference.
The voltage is 0.5; V
